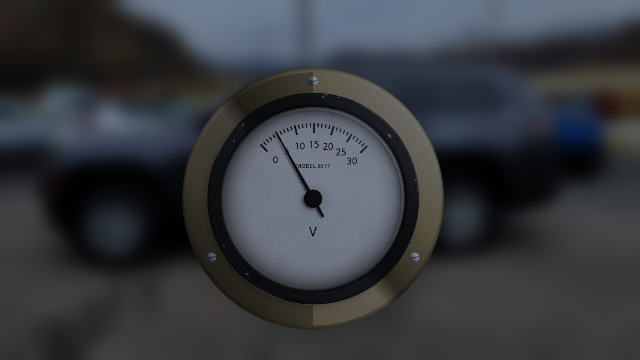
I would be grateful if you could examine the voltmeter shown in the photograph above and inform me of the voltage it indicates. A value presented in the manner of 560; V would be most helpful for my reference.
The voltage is 5; V
